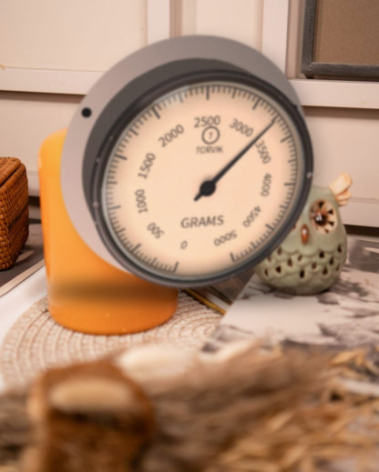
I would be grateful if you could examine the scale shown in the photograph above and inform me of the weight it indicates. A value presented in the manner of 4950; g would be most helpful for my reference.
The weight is 3250; g
